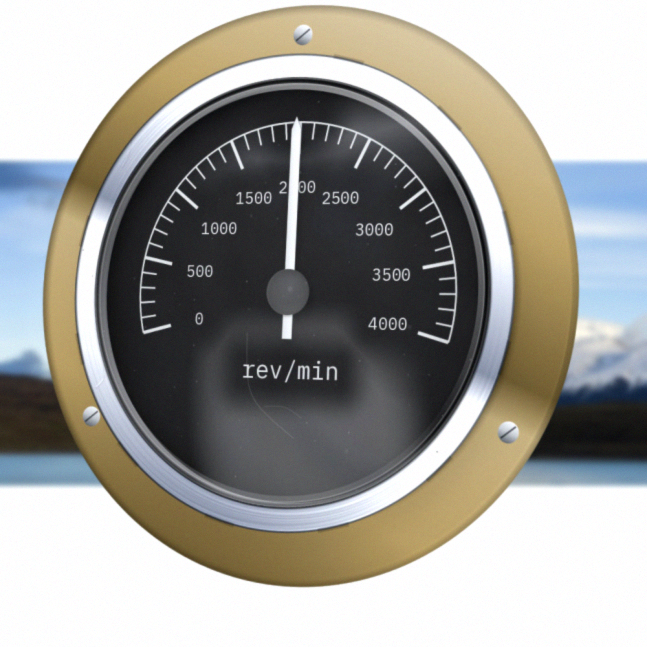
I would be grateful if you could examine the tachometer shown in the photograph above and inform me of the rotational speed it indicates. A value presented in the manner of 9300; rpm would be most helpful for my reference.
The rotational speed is 2000; rpm
